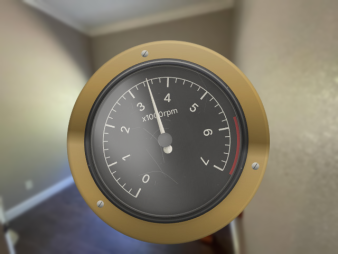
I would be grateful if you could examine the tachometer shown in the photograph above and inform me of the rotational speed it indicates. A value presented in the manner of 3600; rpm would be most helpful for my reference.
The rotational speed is 3500; rpm
